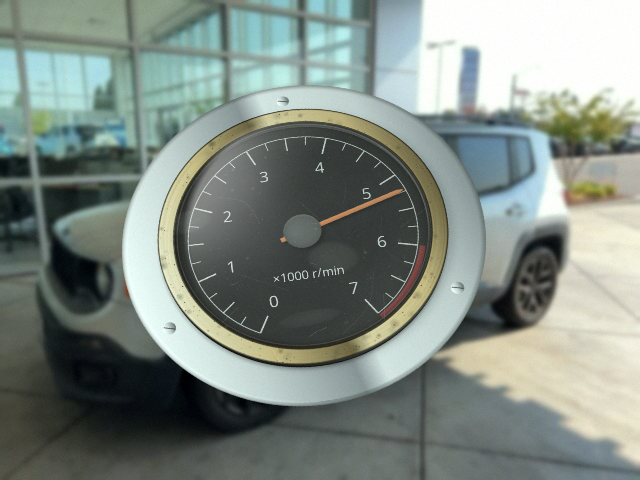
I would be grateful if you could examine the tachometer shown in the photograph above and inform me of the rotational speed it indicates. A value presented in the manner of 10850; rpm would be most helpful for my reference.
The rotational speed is 5250; rpm
